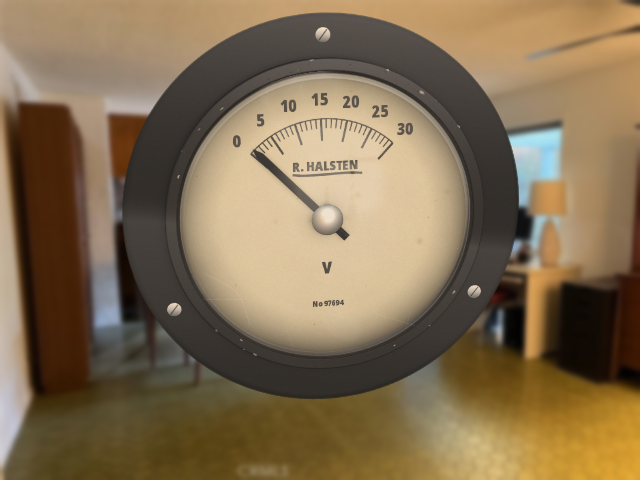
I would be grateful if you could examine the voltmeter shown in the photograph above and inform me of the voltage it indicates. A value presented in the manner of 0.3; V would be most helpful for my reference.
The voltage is 1; V
